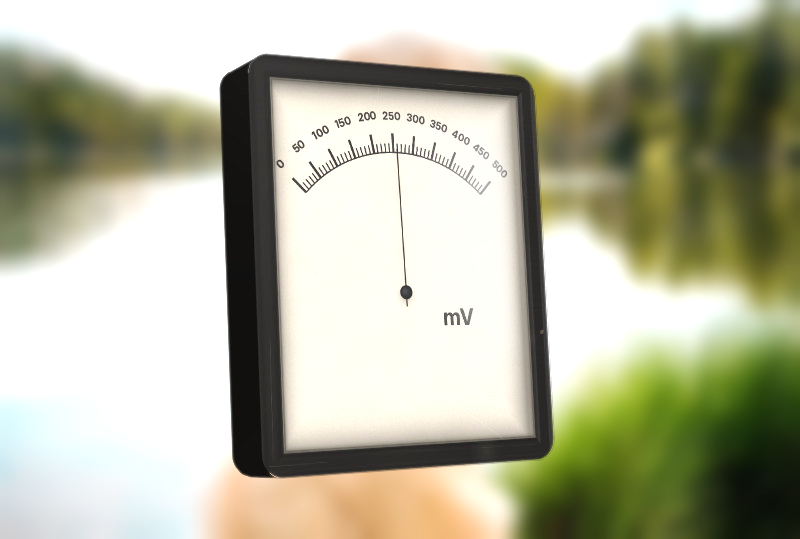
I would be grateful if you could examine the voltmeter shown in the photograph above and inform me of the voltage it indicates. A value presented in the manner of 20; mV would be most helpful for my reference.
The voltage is 250; mV
